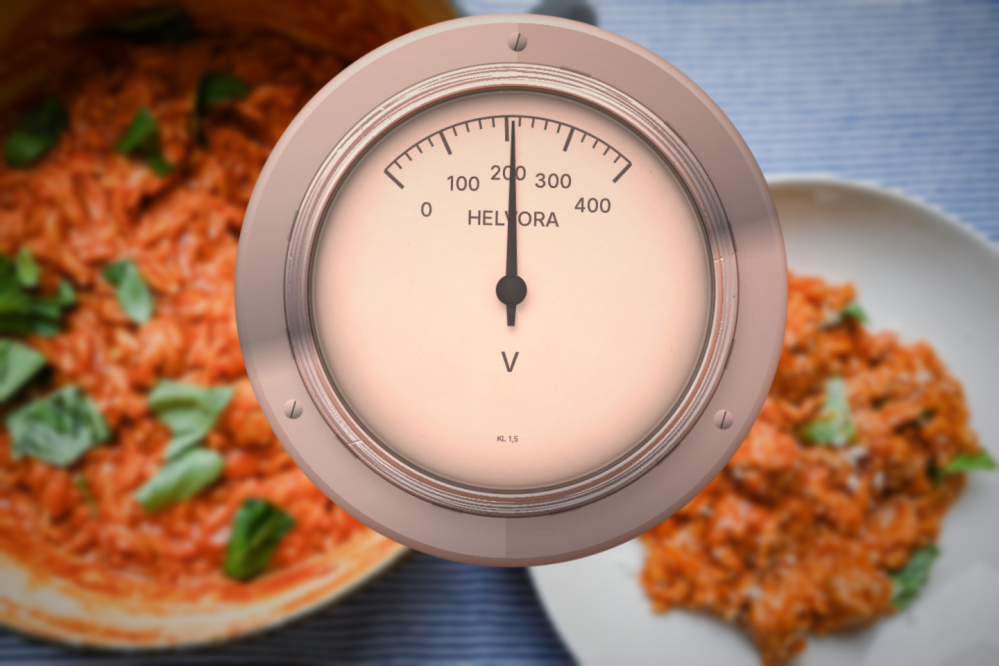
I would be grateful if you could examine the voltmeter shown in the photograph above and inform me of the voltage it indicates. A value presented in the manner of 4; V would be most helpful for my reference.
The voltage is 210; V
